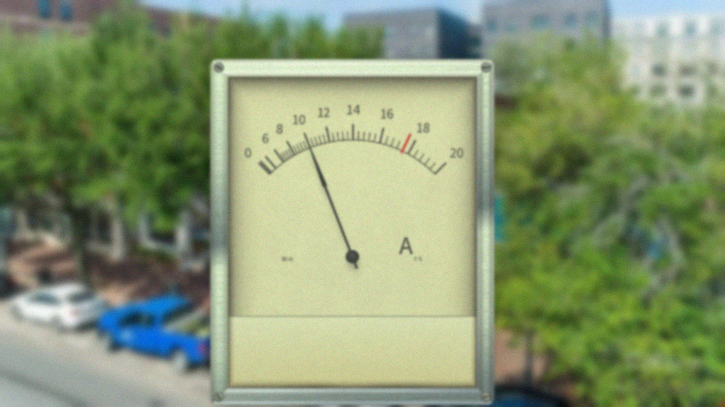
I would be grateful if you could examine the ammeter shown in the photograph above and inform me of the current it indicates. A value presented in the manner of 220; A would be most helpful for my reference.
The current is 10; A
